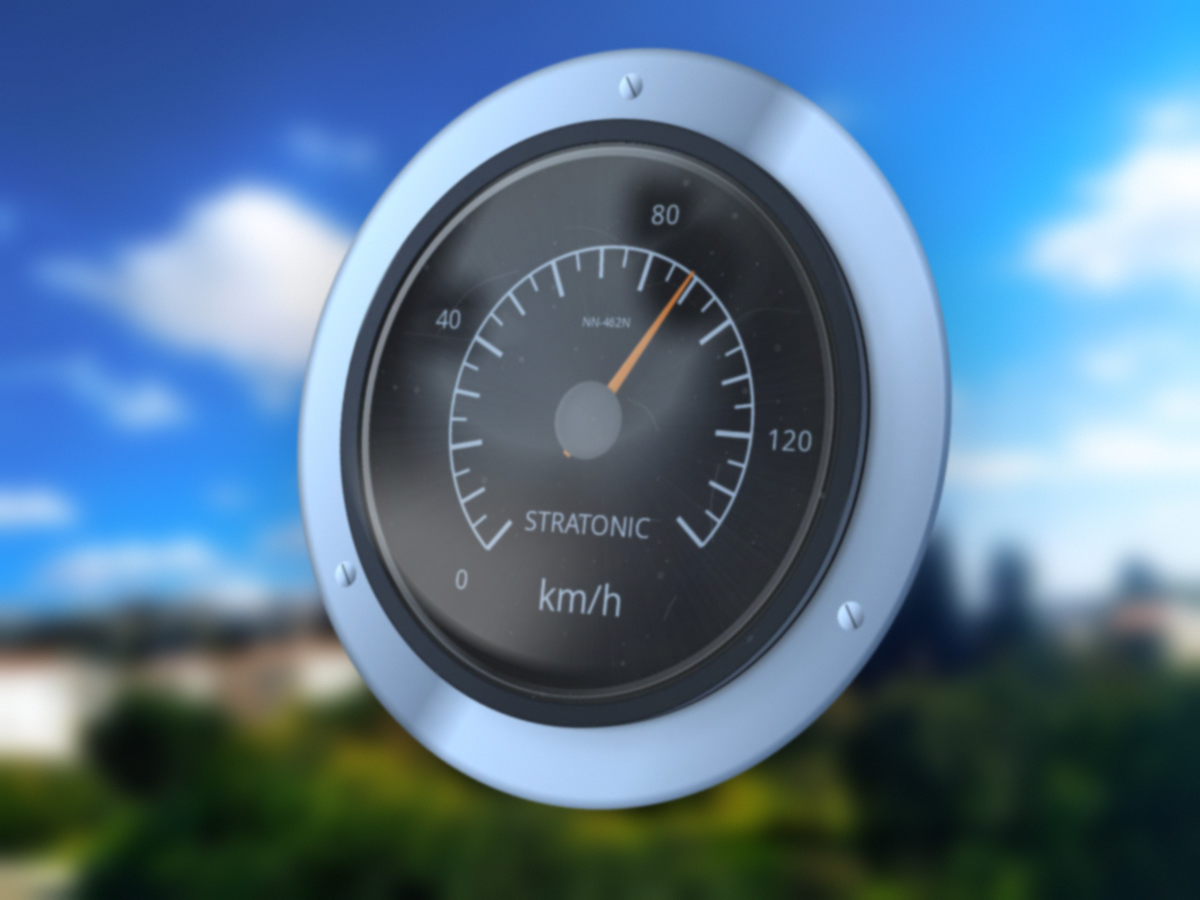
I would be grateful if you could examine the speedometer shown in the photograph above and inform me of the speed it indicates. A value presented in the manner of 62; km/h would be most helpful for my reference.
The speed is 90; km/h
